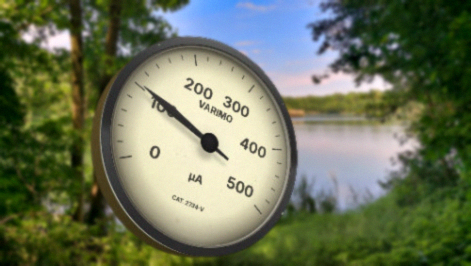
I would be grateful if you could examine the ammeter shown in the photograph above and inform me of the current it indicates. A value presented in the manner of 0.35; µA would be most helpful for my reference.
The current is 100; µA
